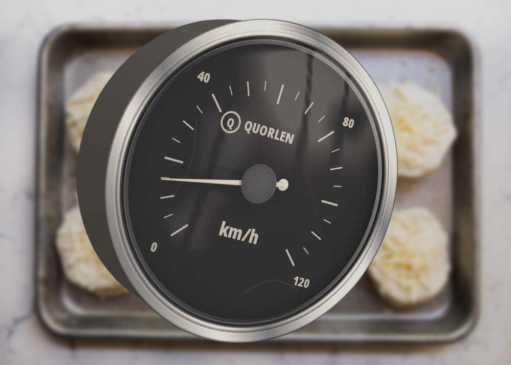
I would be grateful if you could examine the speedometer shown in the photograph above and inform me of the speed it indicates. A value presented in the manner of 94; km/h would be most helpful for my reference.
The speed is 15; km/h
